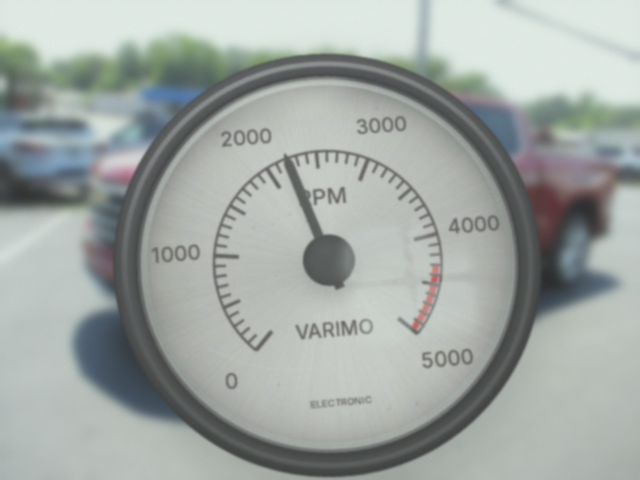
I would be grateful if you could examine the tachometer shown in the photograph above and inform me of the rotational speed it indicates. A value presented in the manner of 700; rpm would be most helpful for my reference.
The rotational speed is 2200; rpm
